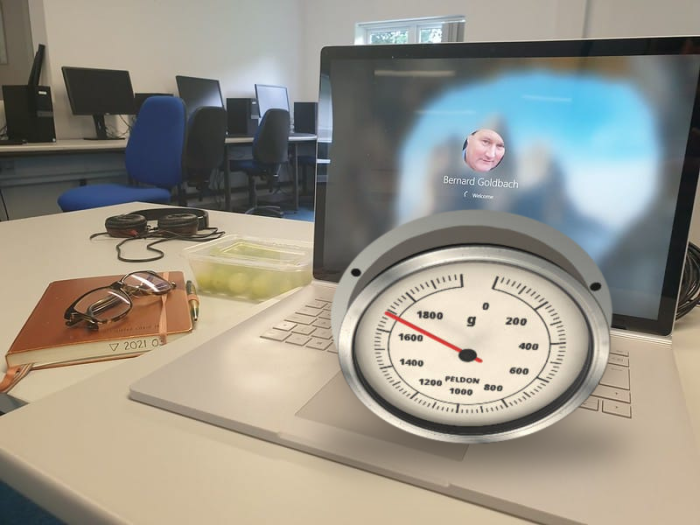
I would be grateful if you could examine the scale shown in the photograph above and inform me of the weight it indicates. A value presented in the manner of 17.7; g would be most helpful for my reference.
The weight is 1700; g
